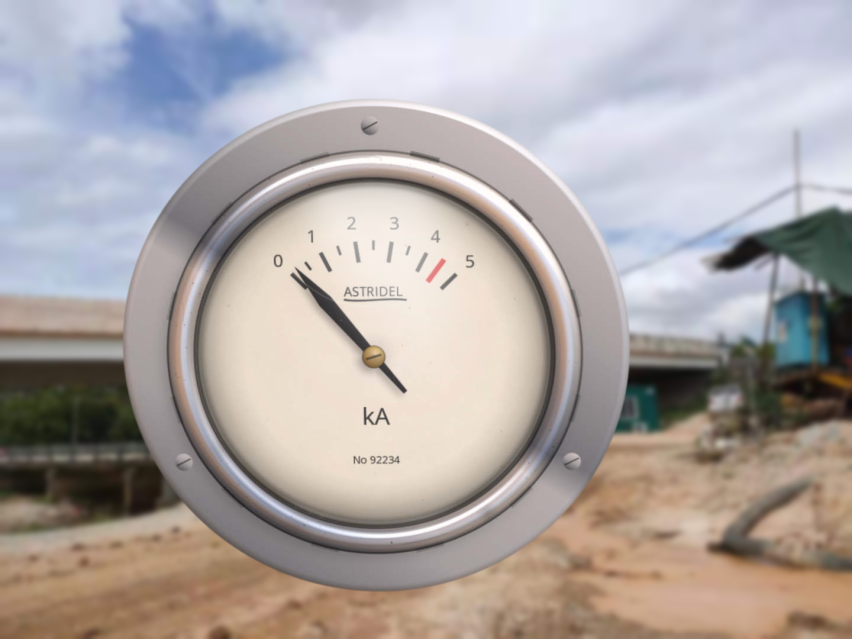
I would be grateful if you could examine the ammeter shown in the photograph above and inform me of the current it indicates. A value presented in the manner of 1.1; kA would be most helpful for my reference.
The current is 0.25; kA
